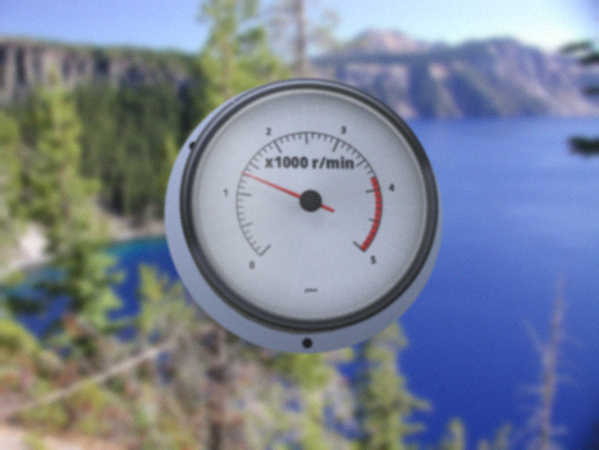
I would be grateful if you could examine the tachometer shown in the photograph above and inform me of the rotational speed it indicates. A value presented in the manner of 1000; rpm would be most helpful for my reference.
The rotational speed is 1300; rpm
